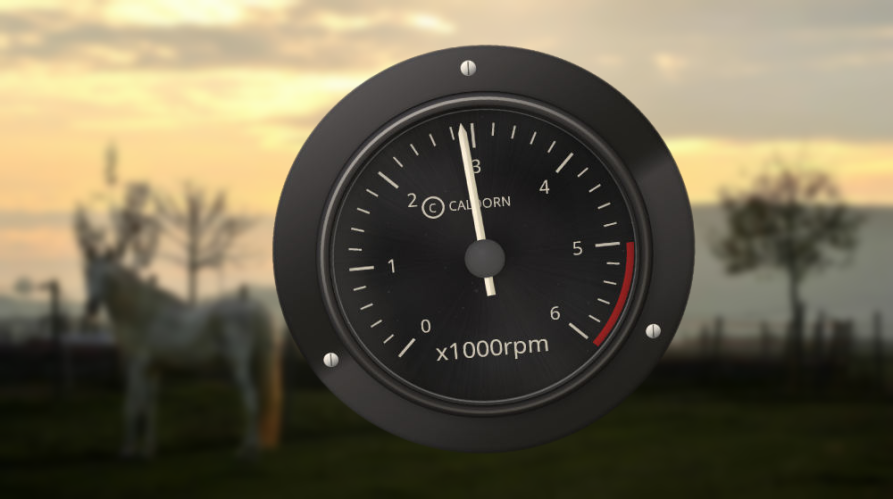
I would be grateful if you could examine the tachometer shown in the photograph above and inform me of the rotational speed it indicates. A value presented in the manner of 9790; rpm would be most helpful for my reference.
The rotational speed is 2900; rpm
